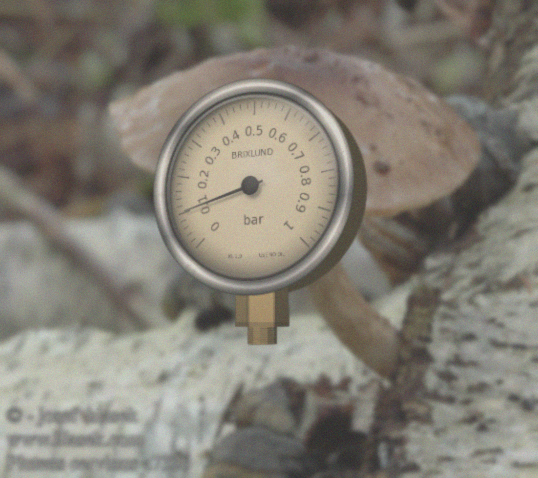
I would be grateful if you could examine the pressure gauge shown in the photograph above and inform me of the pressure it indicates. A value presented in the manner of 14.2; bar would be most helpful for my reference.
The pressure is 0.1; bar
